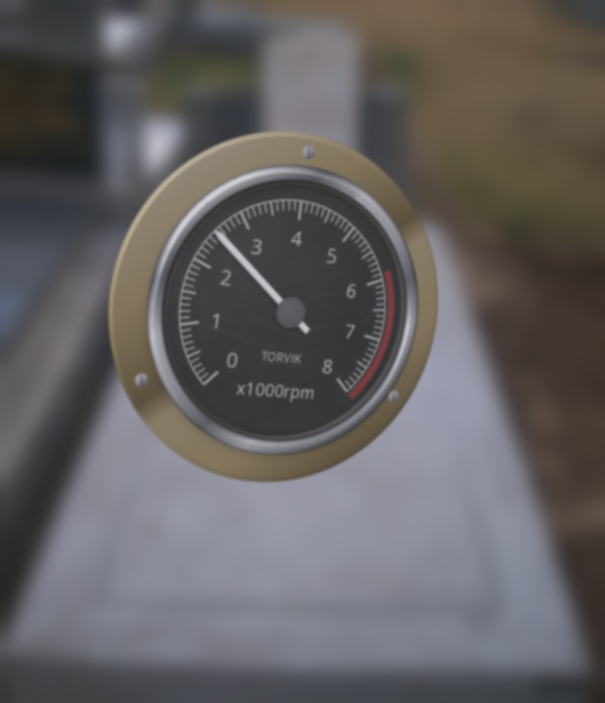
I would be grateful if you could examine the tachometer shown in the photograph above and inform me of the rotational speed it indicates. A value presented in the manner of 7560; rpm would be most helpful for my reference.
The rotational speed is 2500; rpm
